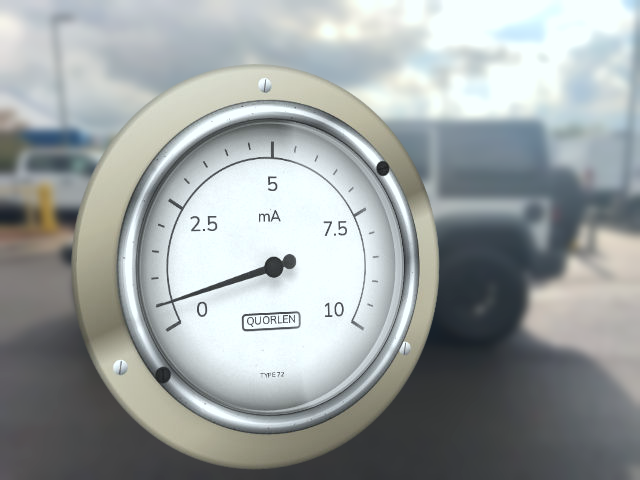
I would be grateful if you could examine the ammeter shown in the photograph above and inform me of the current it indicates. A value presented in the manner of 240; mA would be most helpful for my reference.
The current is 0.5; mA
